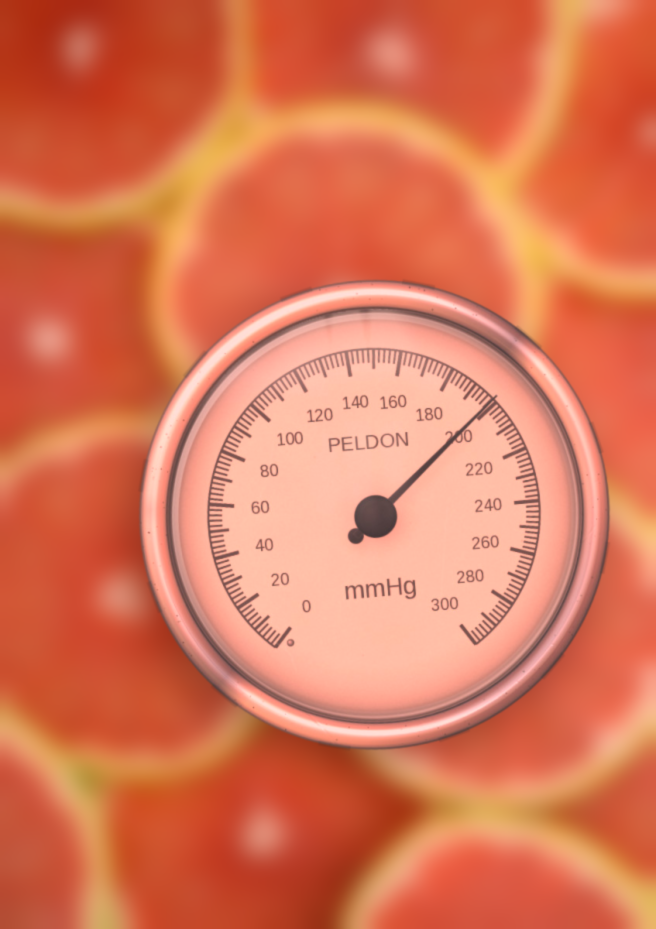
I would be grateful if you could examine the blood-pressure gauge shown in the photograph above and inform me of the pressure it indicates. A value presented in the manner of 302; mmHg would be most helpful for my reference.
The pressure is 198; mmHg
